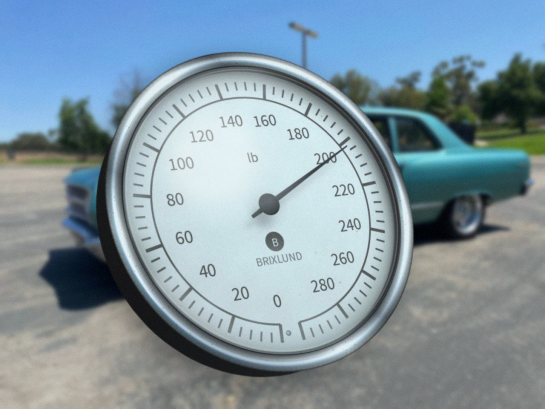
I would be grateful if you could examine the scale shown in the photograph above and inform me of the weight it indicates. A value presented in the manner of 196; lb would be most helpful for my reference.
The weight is 202; lb
